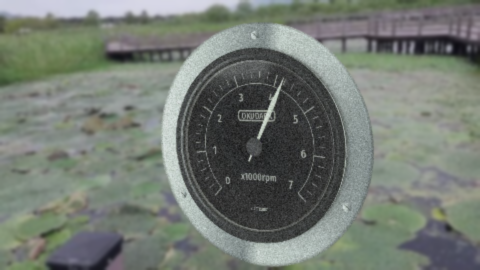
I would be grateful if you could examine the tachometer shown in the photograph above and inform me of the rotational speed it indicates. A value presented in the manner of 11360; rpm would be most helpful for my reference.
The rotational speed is 4200; rpm
